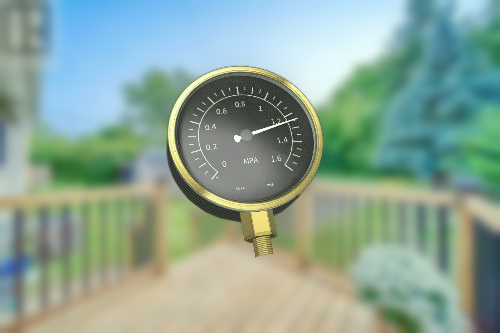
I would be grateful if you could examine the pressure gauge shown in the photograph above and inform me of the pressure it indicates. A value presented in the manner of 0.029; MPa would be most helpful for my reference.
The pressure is 1.25; MPa
